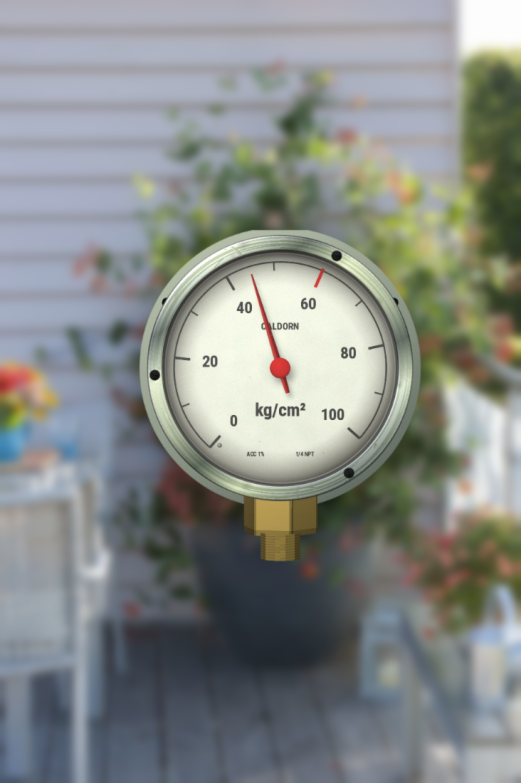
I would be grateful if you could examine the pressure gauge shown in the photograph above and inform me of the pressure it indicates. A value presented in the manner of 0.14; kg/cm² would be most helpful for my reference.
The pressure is 45; kg/cm²
